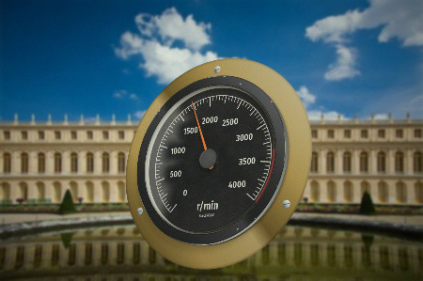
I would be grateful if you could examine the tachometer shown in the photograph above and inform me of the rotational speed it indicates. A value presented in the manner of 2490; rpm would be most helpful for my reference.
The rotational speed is 1750; rpm
